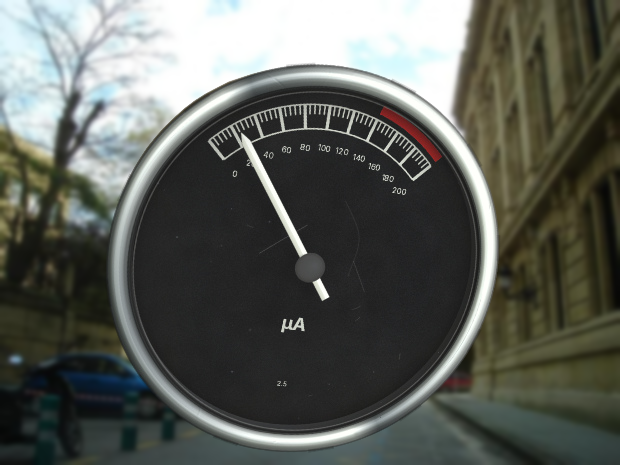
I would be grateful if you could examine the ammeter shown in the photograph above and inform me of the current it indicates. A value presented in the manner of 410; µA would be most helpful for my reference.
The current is 24; µA
